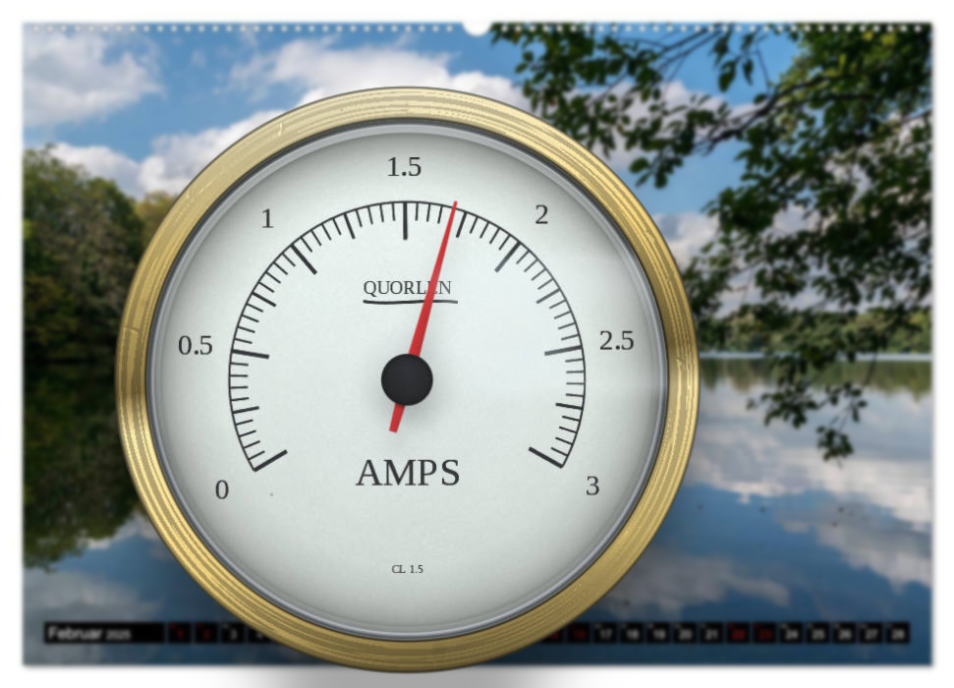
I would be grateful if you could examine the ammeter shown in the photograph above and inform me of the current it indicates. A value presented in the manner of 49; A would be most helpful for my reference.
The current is 1.7; A
